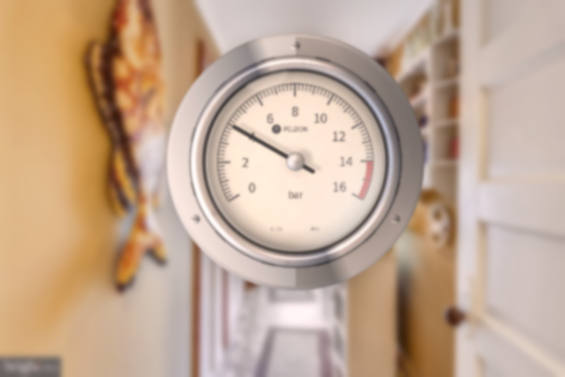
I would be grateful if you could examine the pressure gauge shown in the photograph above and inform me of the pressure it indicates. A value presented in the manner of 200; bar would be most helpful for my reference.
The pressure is 4; bar
